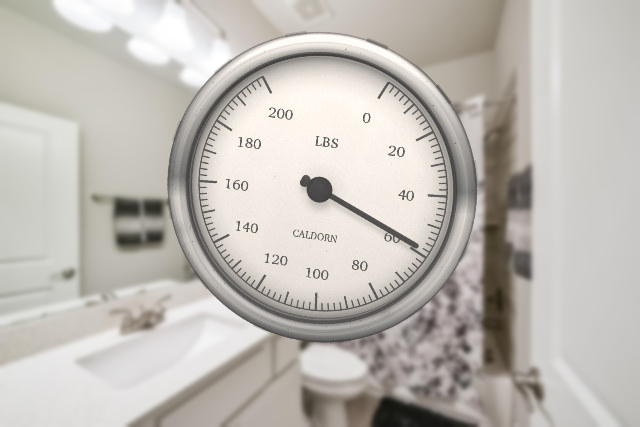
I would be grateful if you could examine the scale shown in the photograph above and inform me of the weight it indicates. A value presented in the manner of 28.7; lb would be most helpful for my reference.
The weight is 58; lb
